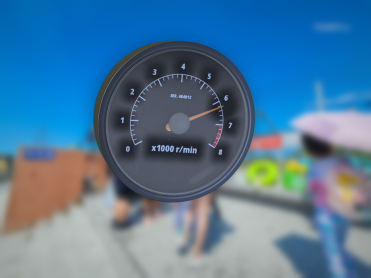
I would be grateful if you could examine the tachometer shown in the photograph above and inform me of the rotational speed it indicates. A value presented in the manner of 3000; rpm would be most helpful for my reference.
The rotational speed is 6200; rpm
